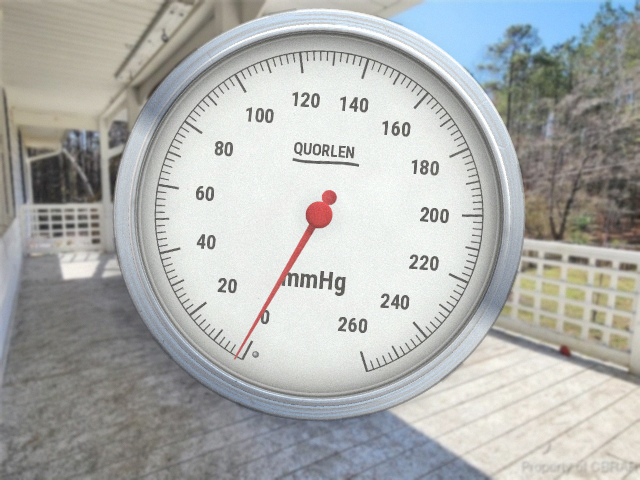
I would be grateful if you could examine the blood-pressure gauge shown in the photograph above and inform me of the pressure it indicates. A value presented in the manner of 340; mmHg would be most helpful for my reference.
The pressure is 2; mmHg
